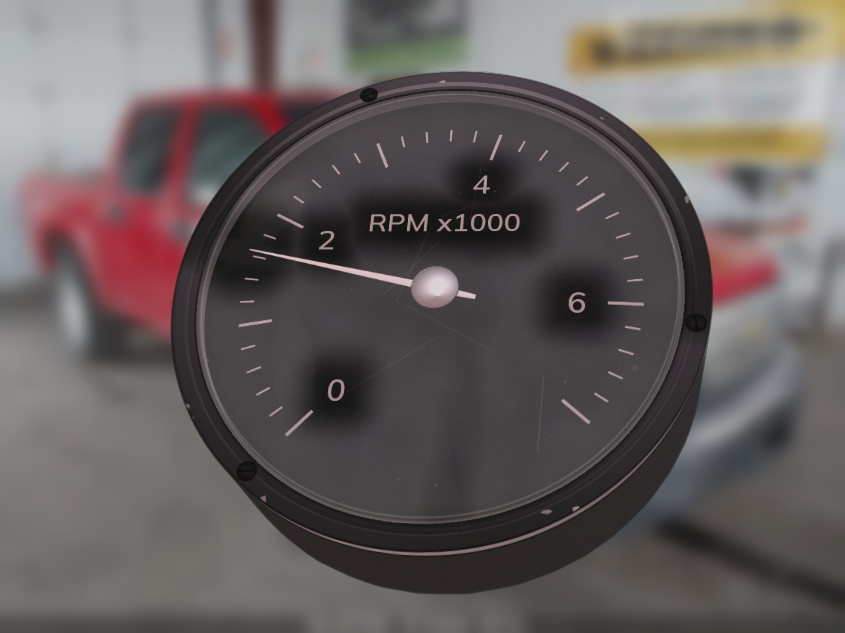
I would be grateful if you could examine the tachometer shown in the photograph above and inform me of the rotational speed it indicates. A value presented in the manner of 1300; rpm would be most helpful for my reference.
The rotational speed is 1600; rpm
